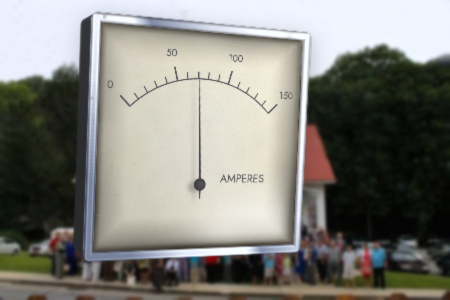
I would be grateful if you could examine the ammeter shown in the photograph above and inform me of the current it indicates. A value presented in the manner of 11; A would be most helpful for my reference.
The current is 70; A
